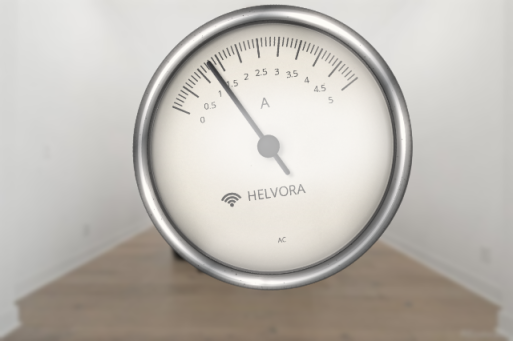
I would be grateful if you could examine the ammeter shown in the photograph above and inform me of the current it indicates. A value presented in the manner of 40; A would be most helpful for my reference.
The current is 1.3; A
